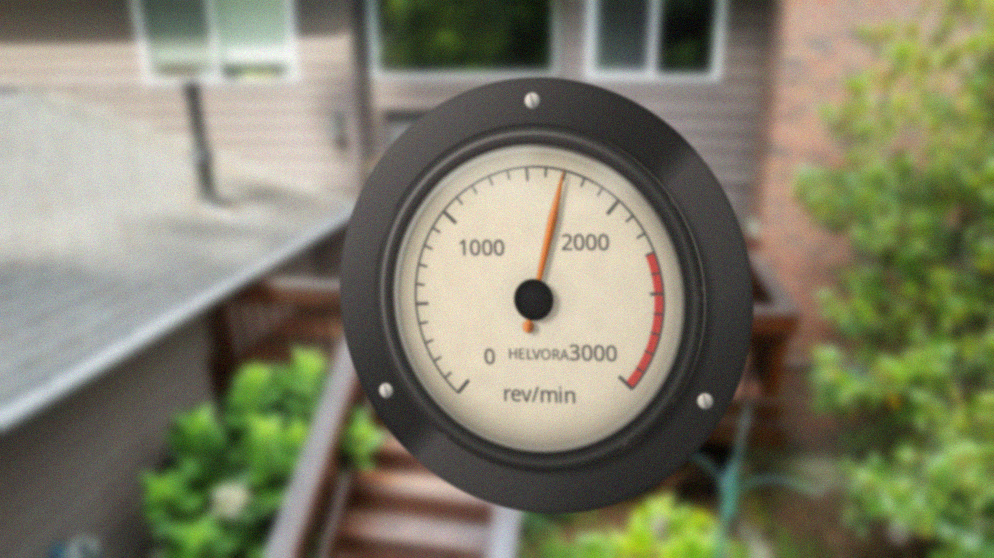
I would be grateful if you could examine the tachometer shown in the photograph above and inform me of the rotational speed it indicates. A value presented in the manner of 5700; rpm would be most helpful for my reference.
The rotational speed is 1700; rpm
